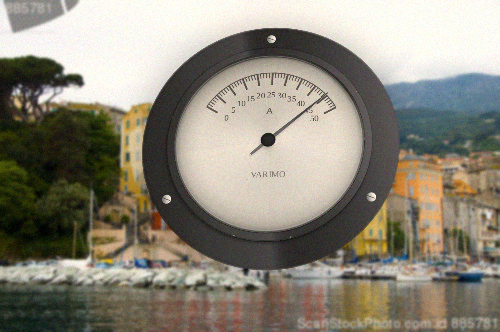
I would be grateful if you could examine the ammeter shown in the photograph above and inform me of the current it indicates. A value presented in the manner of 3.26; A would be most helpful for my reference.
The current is 45; A
